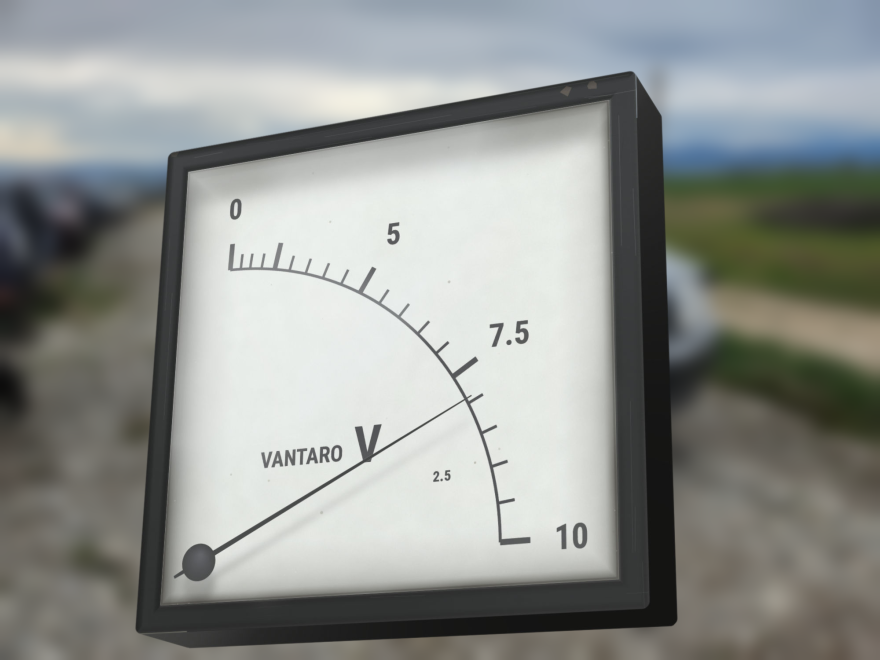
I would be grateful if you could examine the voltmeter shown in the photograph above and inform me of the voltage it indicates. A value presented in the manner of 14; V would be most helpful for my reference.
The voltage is 8; V
